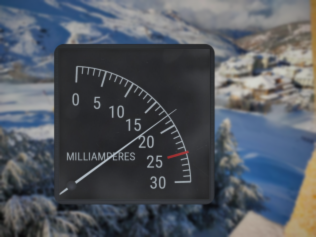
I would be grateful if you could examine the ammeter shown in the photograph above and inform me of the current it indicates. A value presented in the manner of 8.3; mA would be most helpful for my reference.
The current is 18; mA
